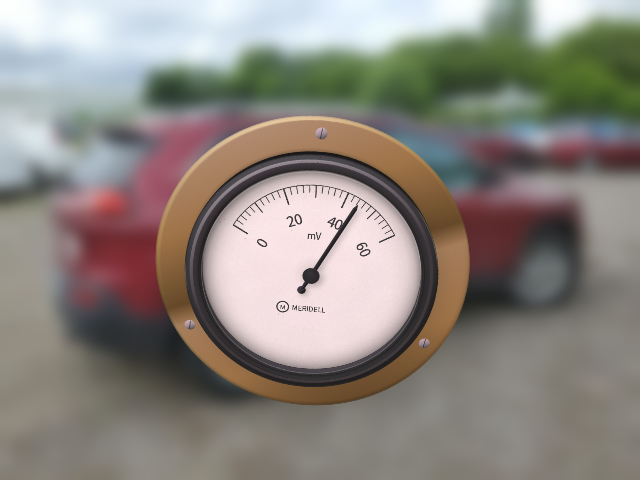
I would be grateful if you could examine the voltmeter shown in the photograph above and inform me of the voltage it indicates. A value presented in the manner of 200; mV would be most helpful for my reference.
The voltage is 44; mV
